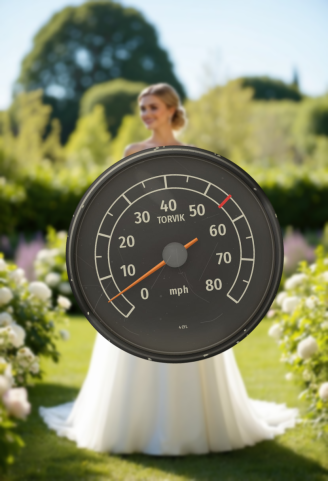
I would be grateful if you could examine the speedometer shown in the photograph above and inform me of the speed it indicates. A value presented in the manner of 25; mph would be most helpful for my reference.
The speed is 5; mph
